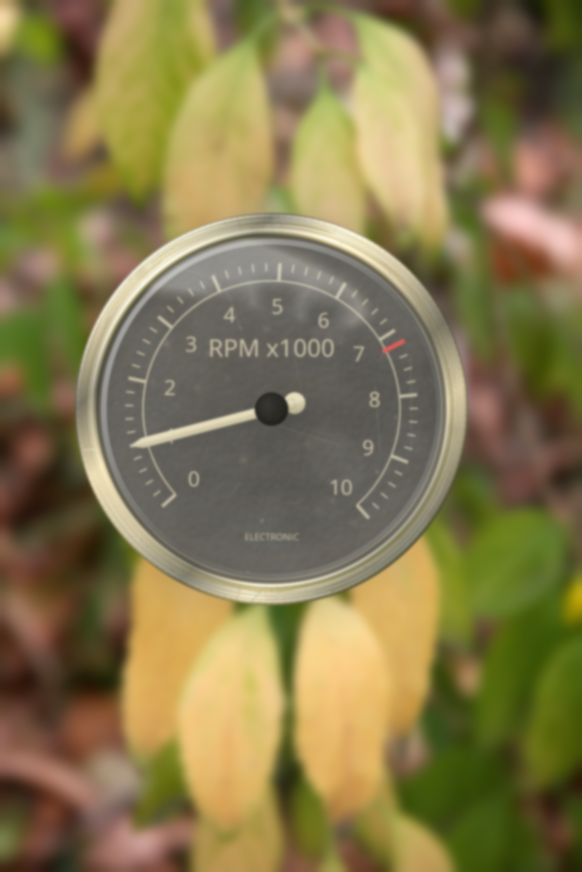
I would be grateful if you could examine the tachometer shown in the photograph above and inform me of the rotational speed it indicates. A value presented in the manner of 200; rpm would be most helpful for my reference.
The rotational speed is 1000; rpm
